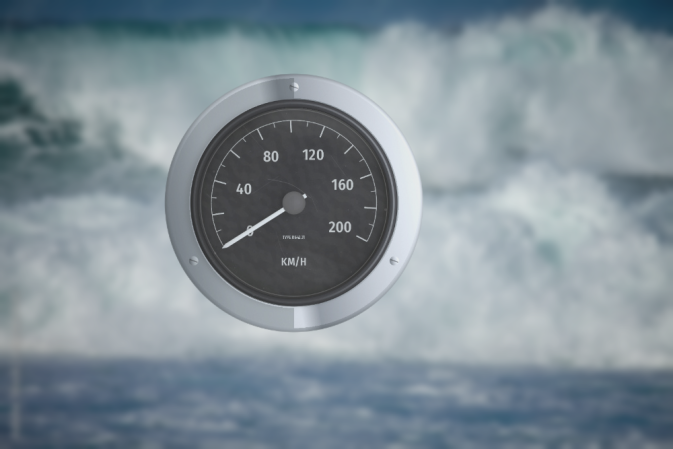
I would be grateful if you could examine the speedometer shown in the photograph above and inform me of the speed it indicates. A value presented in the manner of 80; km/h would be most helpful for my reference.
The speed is 0; km/h
